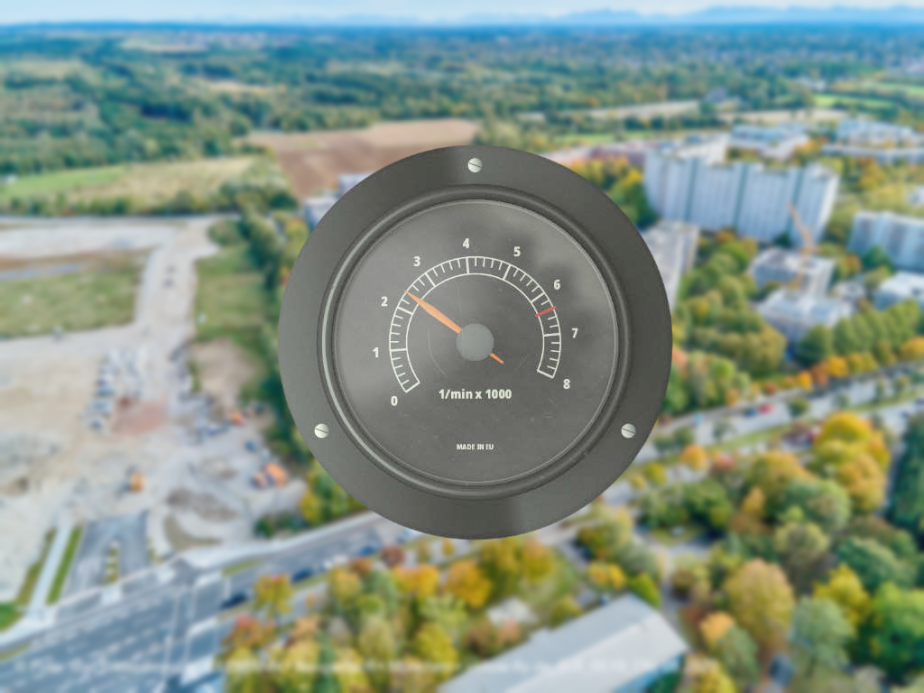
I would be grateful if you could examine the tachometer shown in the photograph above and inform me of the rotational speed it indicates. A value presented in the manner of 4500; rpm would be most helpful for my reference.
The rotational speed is 2400; rpm
